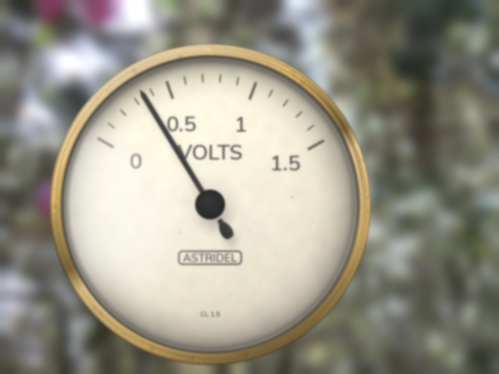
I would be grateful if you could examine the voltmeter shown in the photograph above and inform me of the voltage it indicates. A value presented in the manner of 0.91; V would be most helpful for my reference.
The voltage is 0.35; V
